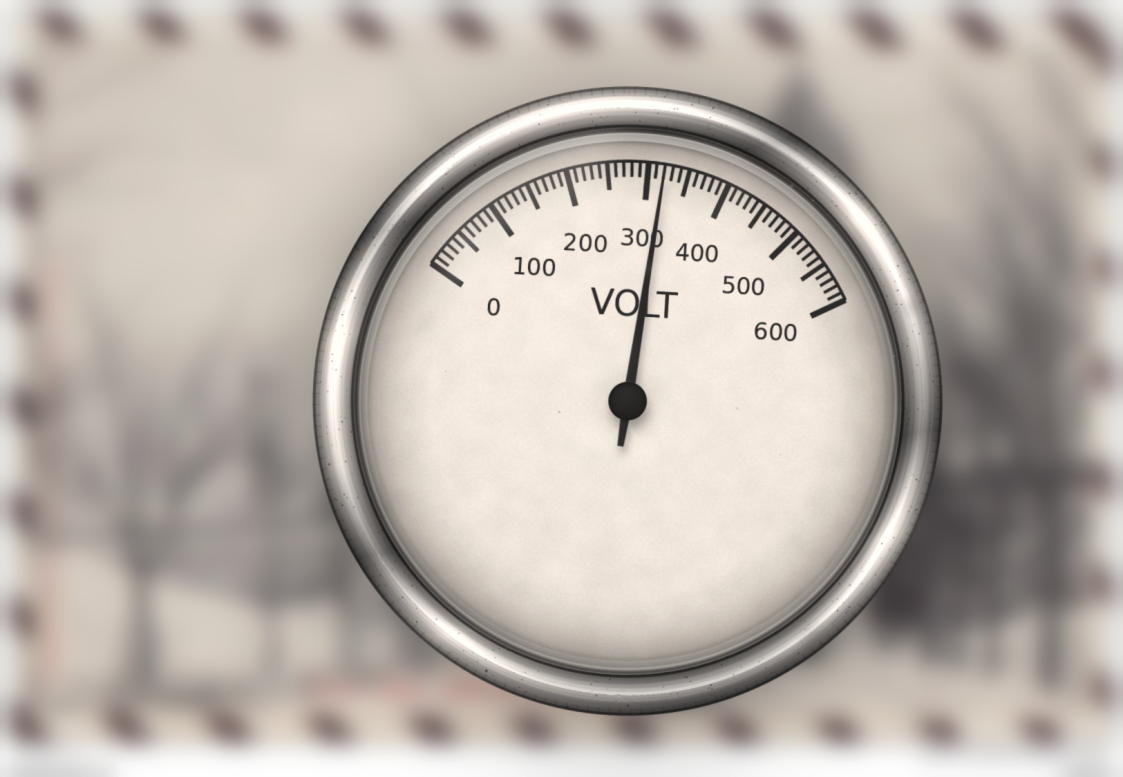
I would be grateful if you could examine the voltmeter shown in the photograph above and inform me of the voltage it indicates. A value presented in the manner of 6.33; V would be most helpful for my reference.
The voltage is 320; V
